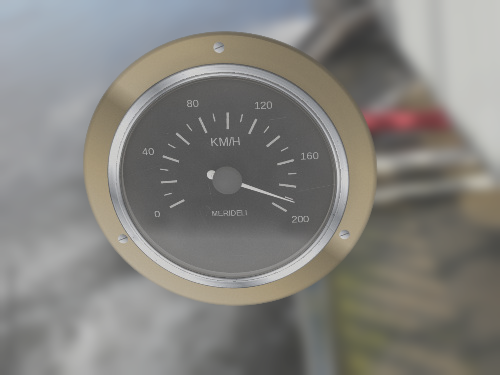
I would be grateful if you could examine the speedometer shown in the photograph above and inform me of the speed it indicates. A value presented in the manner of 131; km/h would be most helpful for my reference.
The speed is 190; km/h
